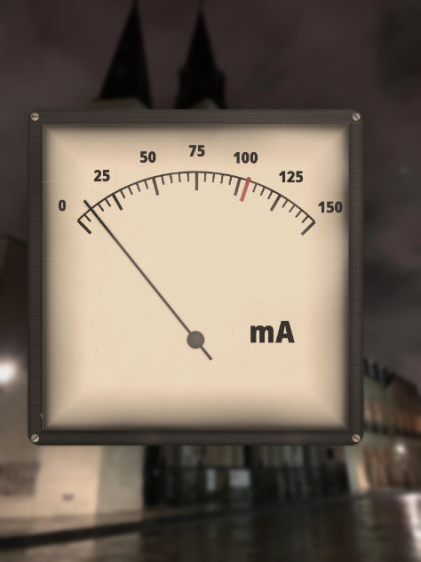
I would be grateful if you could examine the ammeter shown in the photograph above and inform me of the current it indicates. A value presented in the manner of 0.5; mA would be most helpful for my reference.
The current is 10; mA
